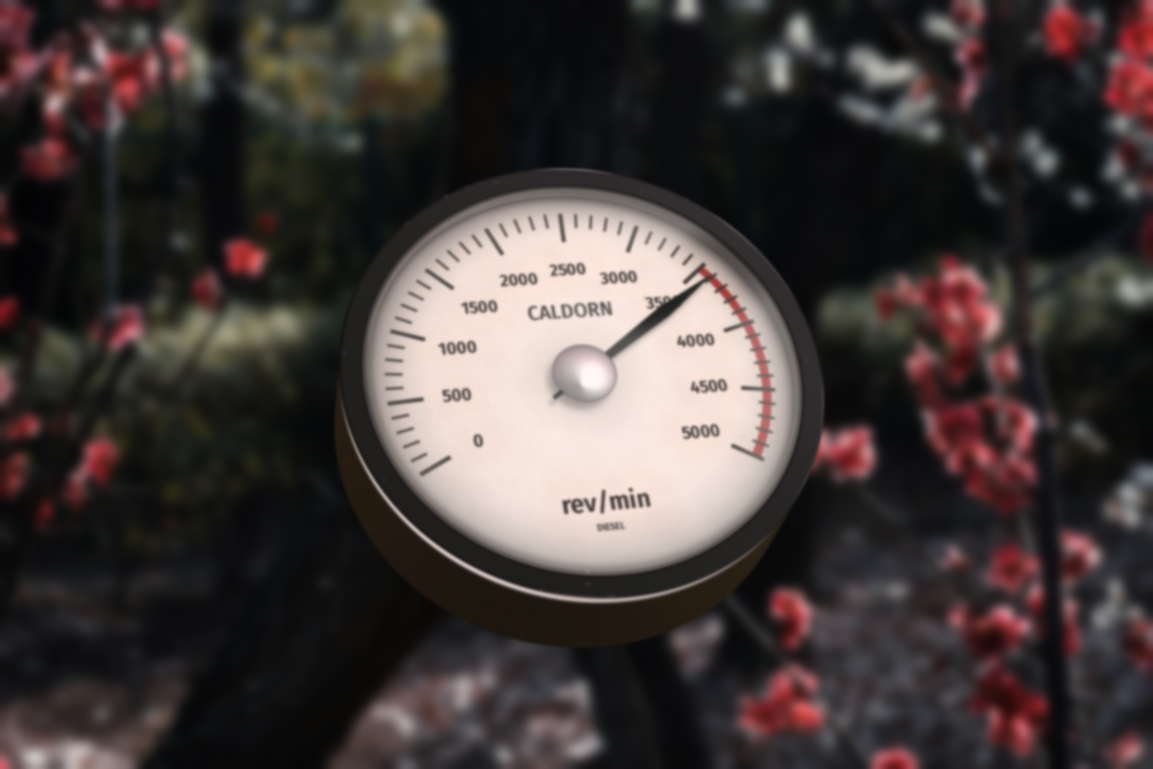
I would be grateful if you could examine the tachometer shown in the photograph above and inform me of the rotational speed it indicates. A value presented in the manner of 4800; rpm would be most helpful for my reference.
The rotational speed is 3600; rpm
